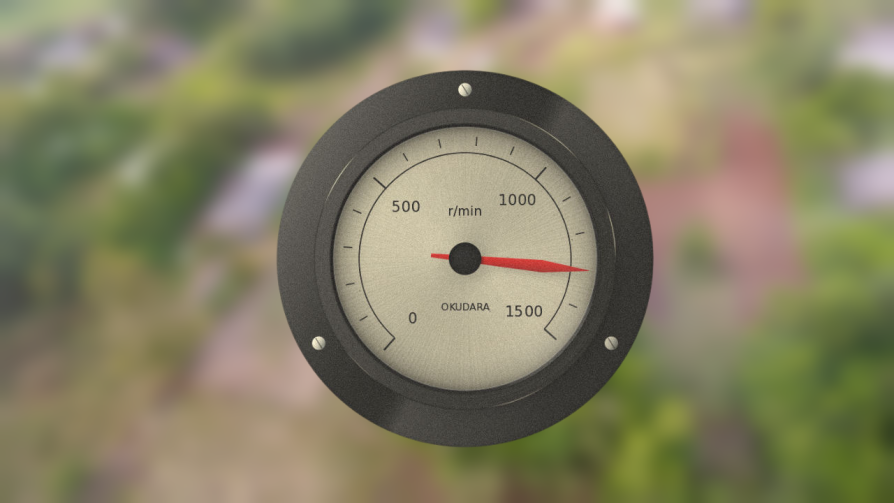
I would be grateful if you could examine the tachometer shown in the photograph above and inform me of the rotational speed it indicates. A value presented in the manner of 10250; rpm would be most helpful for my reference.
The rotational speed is 1300; rpm
